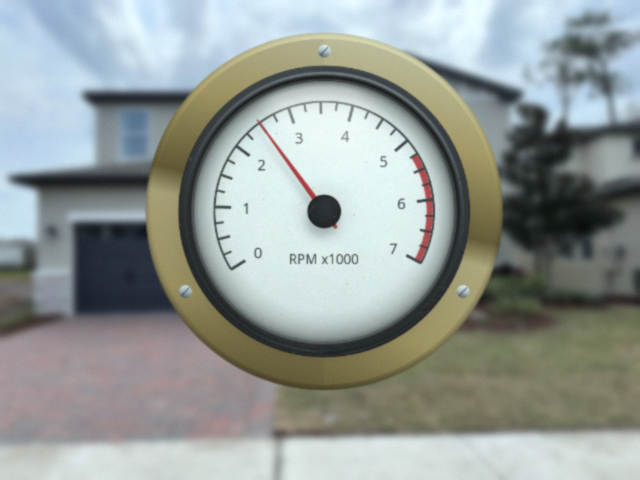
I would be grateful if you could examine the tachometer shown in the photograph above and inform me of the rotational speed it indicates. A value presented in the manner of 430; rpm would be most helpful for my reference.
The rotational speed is 2500; rpm
